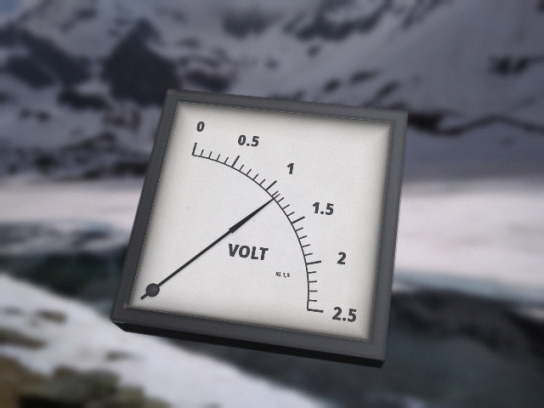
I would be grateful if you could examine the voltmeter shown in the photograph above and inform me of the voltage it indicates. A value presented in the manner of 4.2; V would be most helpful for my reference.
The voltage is 1.15; V
